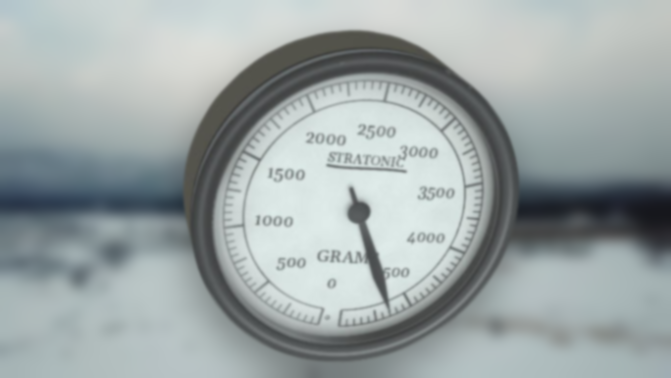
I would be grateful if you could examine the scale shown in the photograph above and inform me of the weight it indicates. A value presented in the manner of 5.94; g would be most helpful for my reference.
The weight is 4650; g
